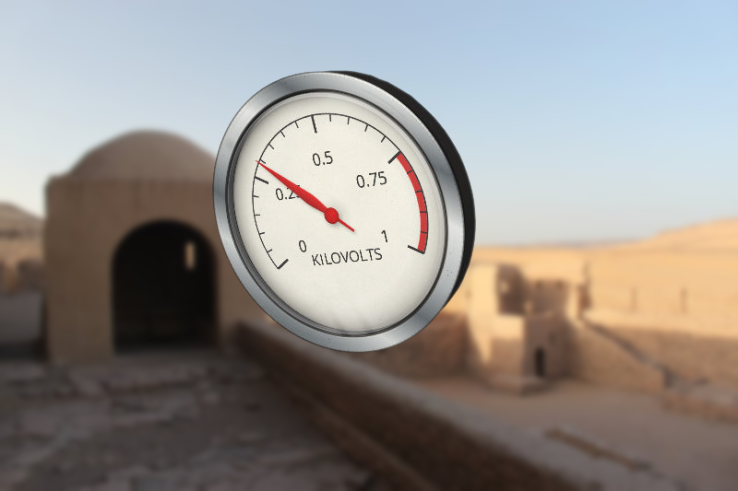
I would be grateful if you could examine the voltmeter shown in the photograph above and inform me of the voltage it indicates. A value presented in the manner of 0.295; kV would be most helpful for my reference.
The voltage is 0.3; kV
